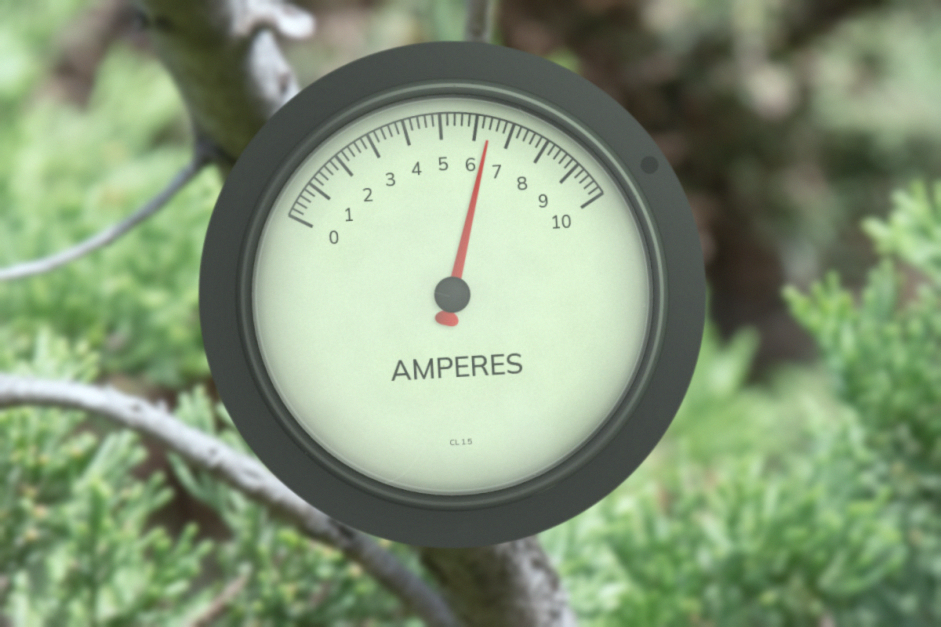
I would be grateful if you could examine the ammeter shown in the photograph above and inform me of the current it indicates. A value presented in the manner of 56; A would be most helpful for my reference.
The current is 6.4; A
